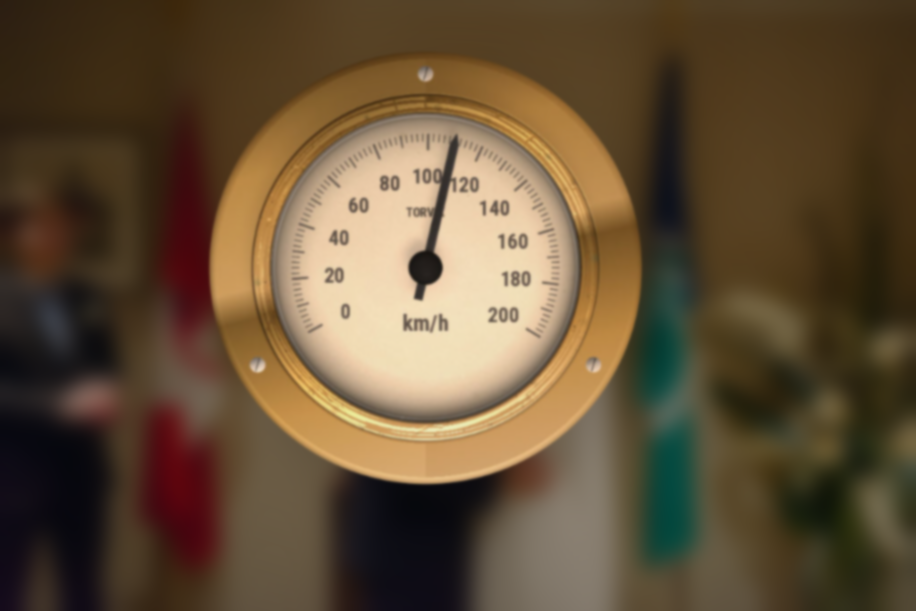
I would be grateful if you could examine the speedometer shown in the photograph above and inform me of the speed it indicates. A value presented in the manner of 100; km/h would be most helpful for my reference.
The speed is 110; km/h
